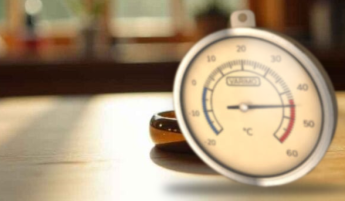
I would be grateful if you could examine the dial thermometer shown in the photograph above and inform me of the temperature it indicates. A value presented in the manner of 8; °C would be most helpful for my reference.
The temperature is 45; °C
